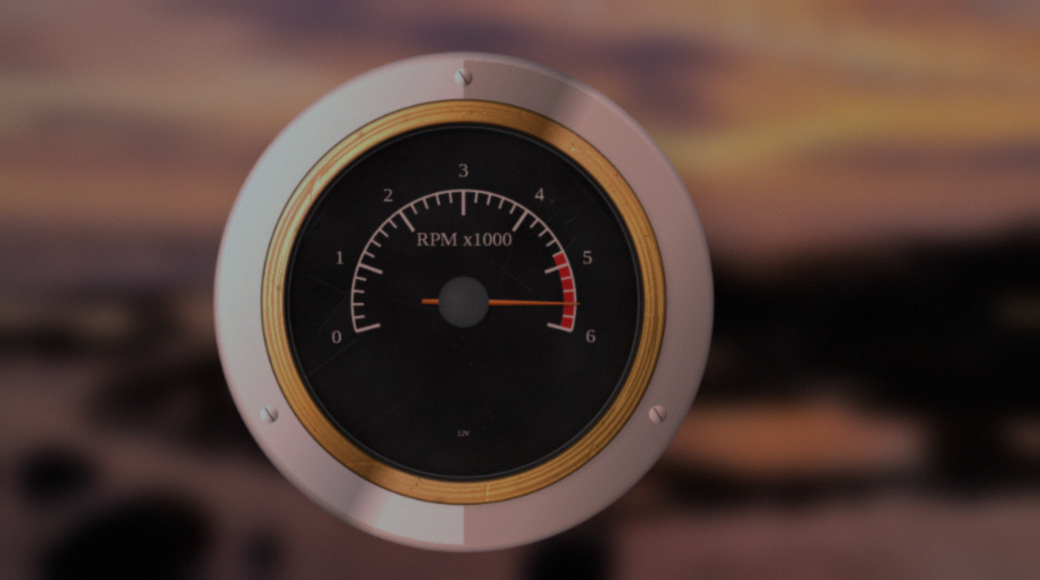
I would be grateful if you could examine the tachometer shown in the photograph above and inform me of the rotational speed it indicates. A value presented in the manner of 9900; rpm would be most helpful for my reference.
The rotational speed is 5600; rpm
